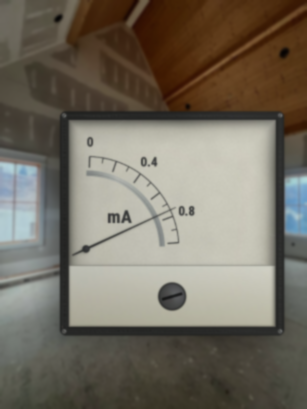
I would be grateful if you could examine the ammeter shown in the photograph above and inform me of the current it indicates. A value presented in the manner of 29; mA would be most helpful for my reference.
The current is 0.75; mA
